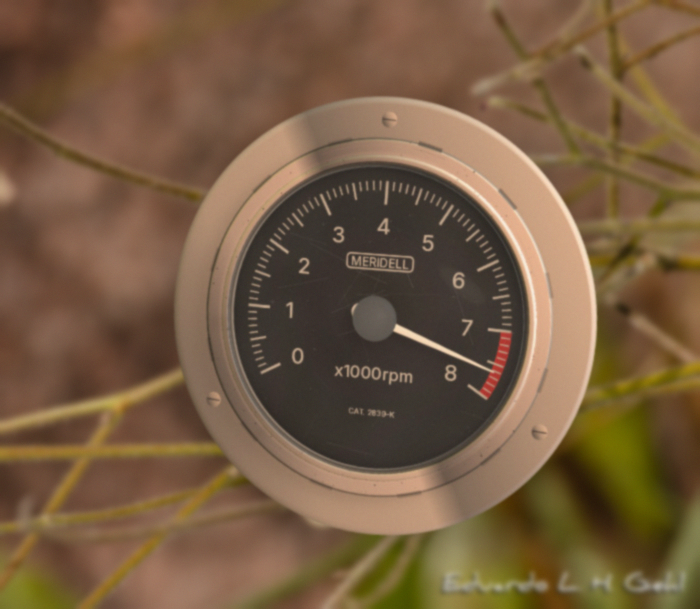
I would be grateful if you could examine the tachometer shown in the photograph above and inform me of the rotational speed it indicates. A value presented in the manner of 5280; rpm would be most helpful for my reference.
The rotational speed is 7600; rpm
